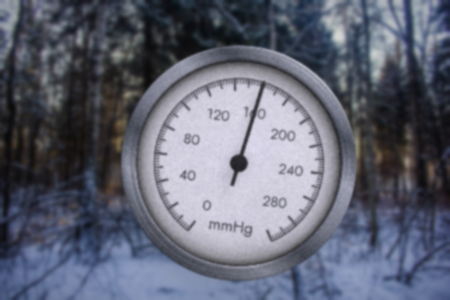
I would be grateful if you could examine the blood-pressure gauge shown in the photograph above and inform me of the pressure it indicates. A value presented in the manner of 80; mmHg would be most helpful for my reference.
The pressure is 160; mmHg
